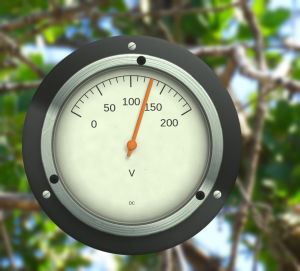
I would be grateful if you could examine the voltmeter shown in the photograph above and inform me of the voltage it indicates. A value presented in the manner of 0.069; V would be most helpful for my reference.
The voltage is 130; V
